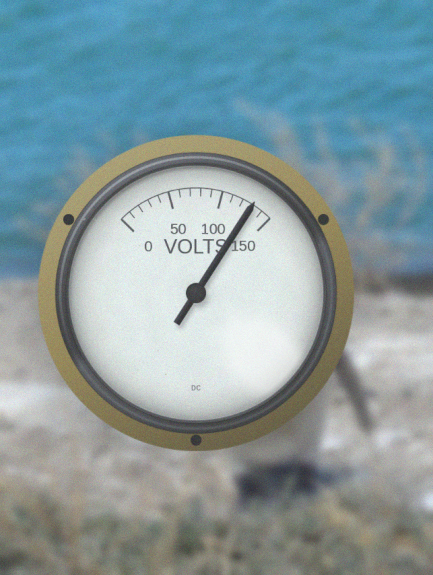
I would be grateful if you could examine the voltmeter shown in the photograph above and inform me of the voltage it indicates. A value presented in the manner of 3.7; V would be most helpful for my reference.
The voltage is 130; V
